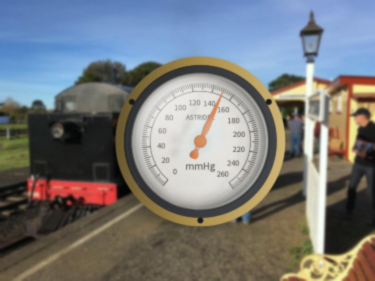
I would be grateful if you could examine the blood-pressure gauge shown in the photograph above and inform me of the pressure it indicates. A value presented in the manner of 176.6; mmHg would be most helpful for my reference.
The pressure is 150; mmHg
